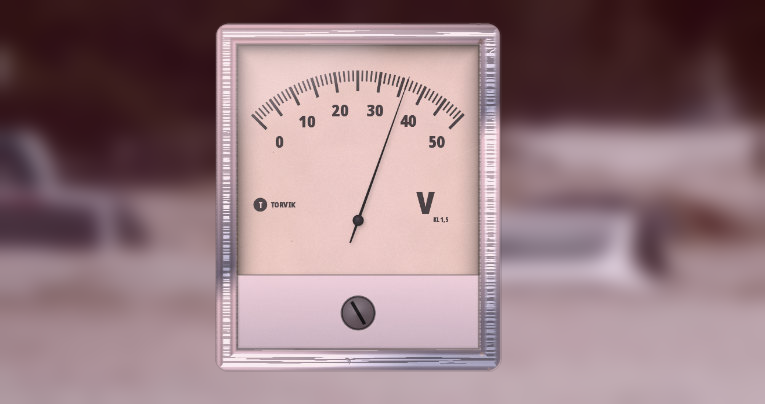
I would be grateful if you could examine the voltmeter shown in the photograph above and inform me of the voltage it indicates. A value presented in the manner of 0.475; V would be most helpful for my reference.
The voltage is 36; V
